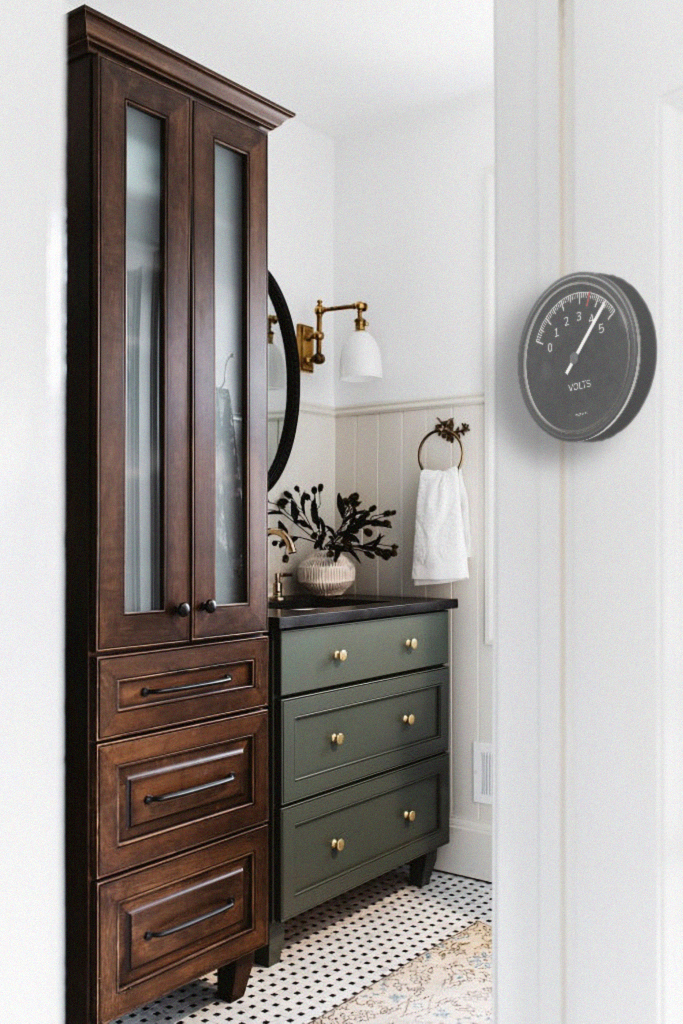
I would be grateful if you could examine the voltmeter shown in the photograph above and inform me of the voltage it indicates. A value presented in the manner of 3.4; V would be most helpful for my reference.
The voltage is 4.5; V
